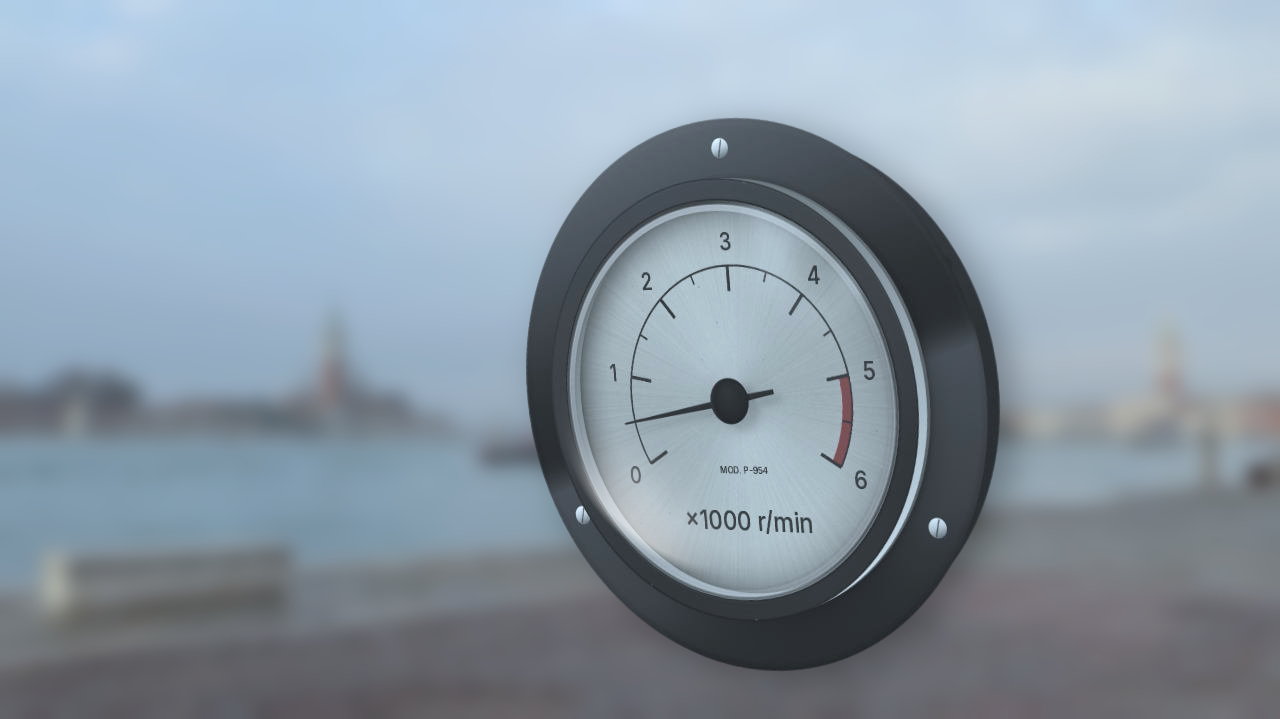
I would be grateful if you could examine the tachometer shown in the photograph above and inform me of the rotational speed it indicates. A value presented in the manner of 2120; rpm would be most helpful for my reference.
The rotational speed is 500; rpm
